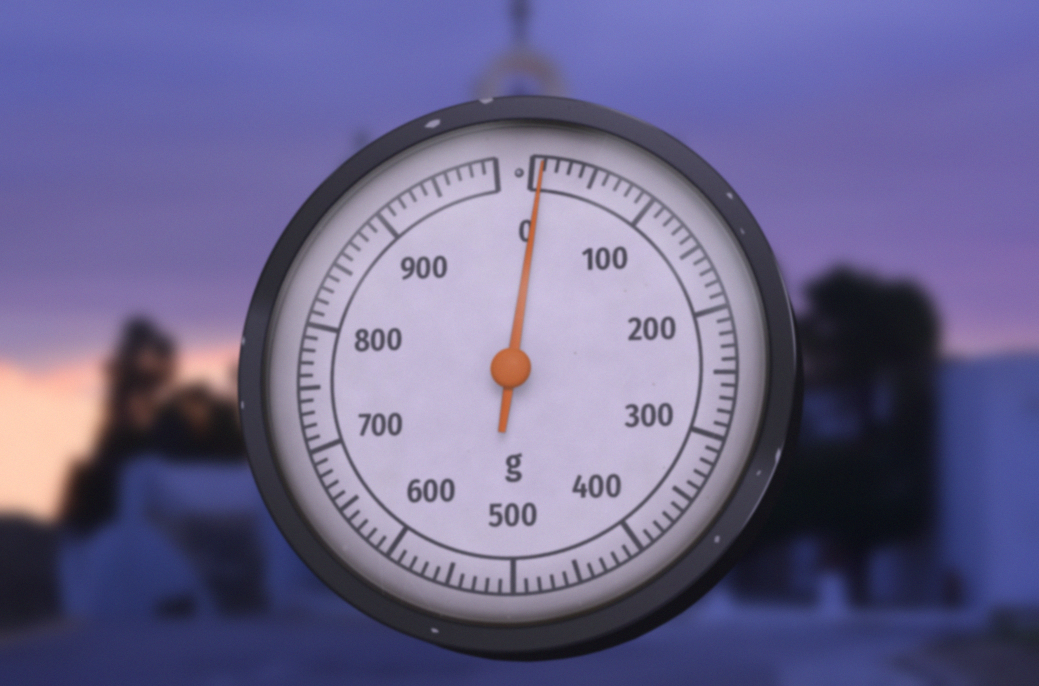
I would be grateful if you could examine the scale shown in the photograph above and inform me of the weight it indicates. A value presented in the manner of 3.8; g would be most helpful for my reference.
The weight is 10; g
